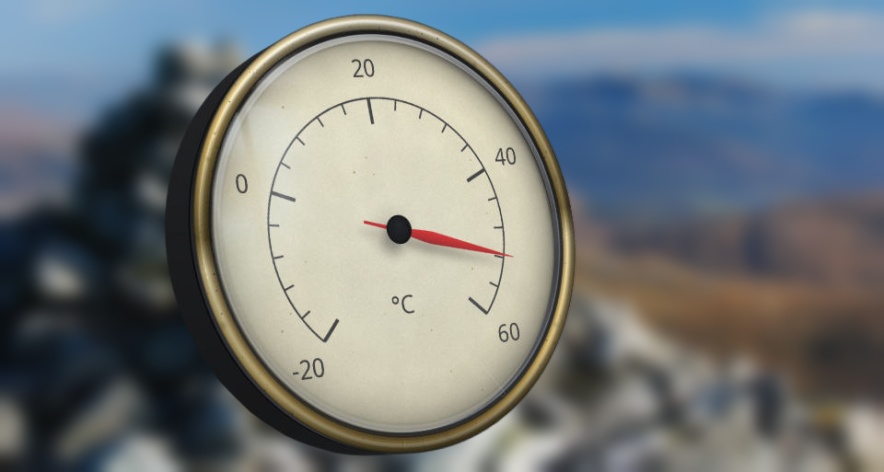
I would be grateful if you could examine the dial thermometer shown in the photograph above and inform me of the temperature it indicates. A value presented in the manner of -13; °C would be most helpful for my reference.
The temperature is 52; °C
